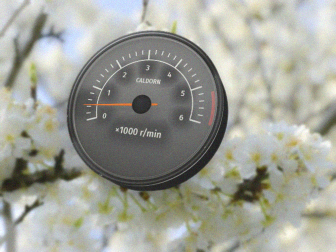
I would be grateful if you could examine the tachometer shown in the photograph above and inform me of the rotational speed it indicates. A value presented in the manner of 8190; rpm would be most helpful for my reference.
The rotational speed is 400; rpm
